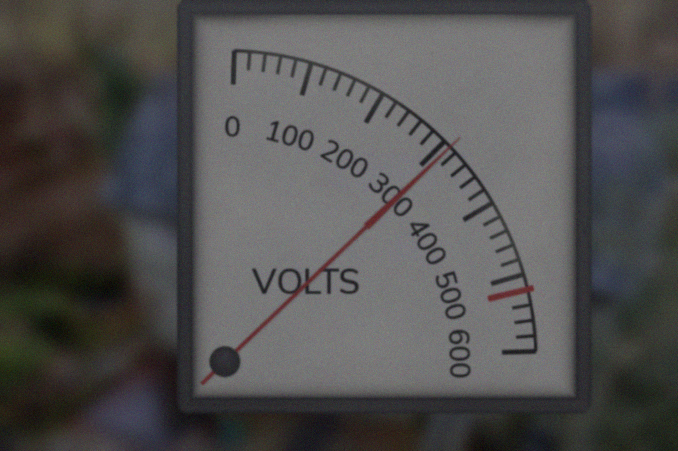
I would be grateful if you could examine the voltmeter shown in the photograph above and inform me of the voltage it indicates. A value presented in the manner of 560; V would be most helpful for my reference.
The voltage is 310; V
